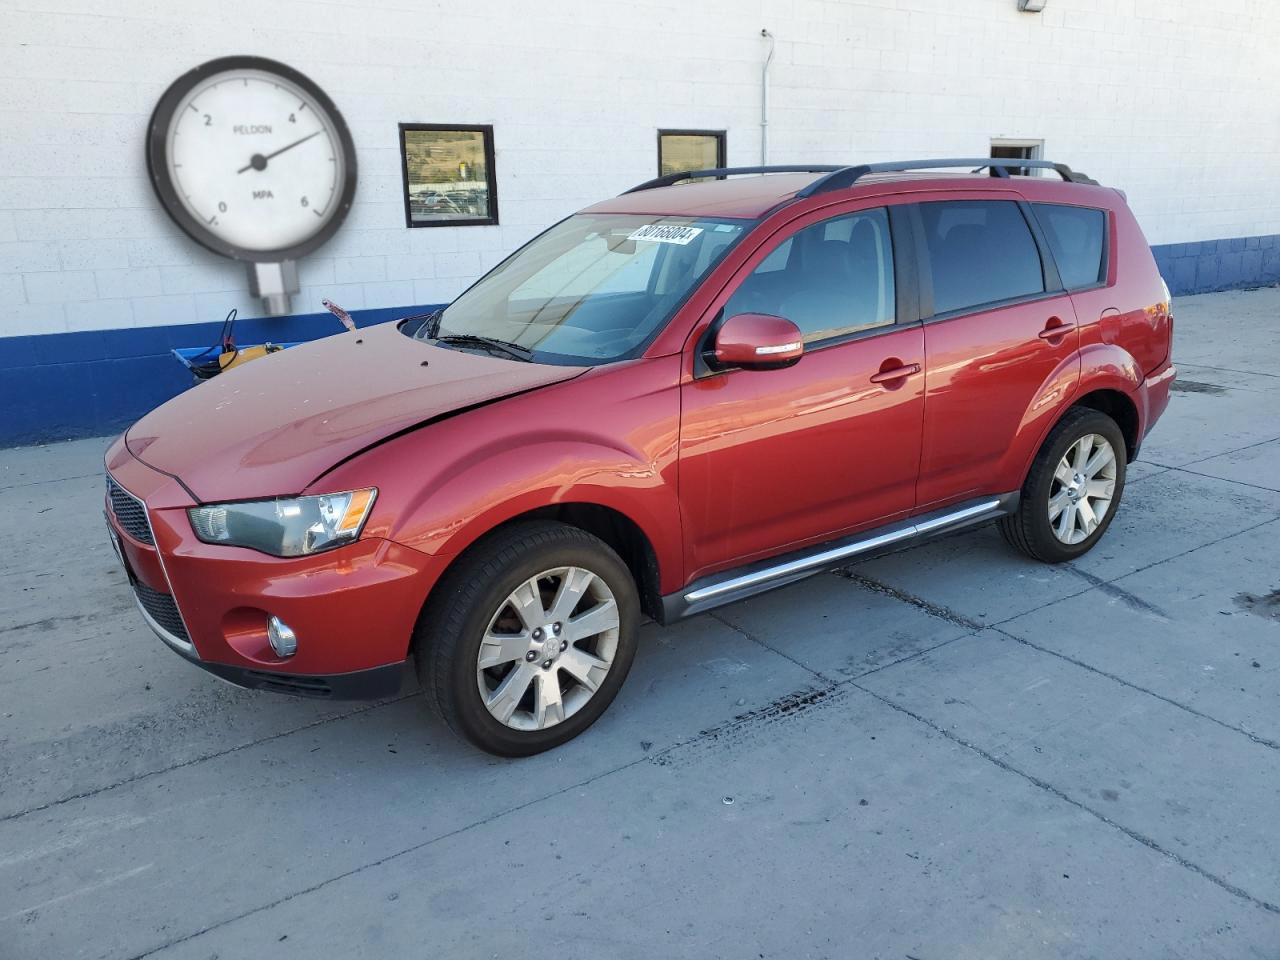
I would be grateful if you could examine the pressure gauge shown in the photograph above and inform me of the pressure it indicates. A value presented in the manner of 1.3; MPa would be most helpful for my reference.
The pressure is 4.5; MPa
